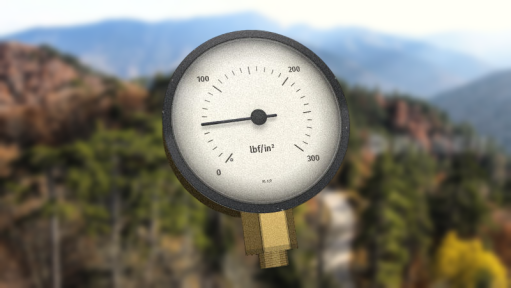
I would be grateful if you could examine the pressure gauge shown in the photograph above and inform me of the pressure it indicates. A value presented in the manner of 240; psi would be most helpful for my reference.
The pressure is 50; psi
